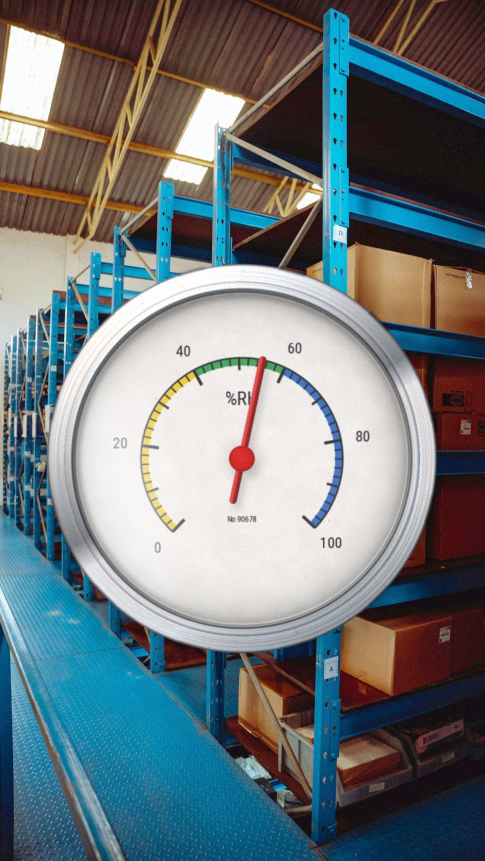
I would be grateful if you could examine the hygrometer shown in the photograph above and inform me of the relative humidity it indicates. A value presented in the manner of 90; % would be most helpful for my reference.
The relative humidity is 55; %
